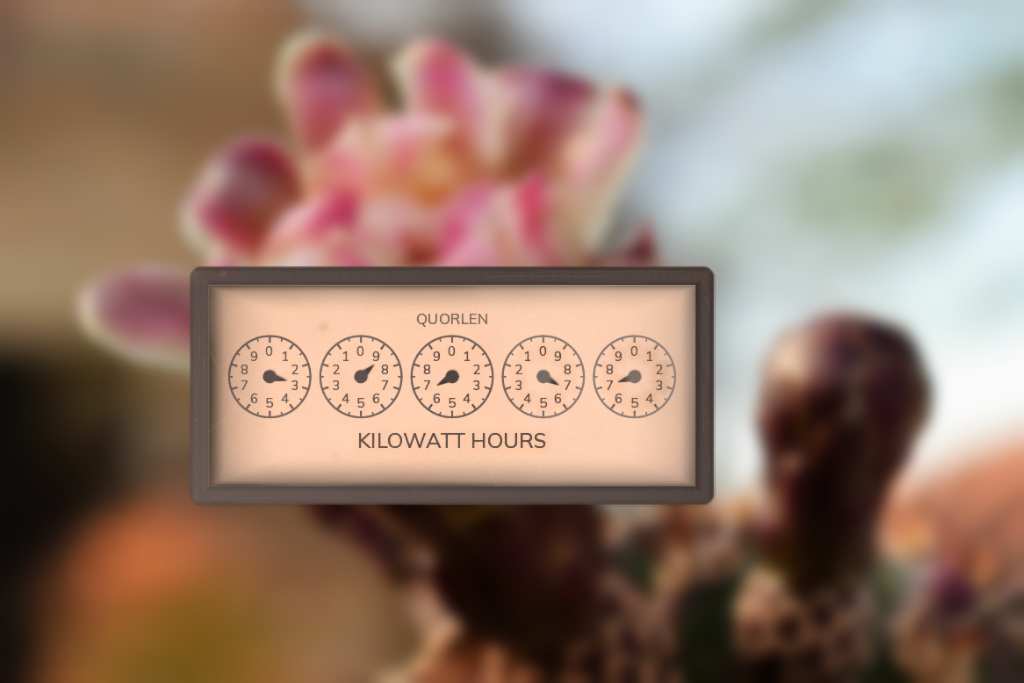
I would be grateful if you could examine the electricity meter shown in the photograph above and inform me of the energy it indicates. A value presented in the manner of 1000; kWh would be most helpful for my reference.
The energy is 28667; kWh
